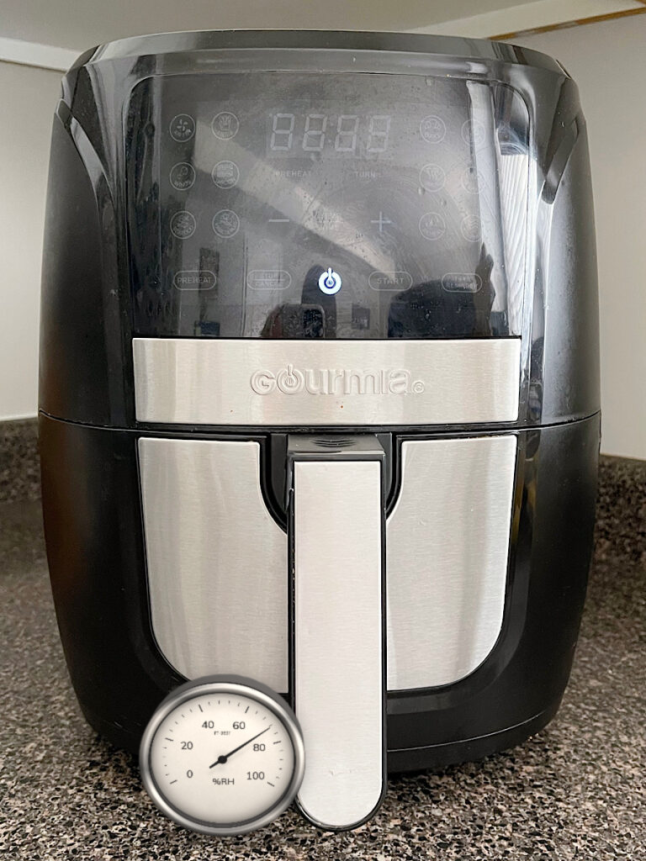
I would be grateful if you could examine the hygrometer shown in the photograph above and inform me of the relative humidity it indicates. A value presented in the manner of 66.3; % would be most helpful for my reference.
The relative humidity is 72; %
